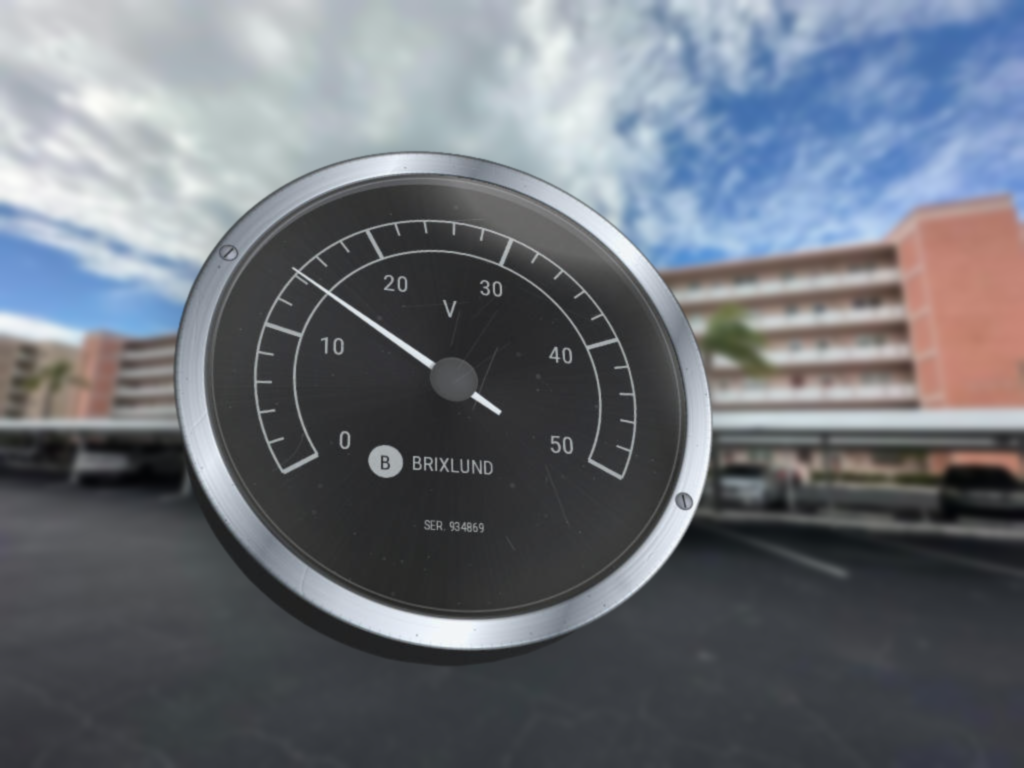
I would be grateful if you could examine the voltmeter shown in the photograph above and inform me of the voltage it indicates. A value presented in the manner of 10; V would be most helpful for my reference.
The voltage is 14; V
